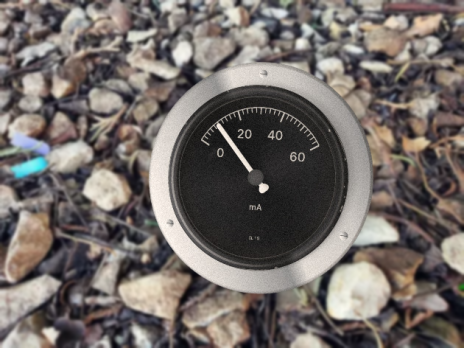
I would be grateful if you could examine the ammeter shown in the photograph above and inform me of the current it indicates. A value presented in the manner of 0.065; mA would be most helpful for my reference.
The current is 10; mA
